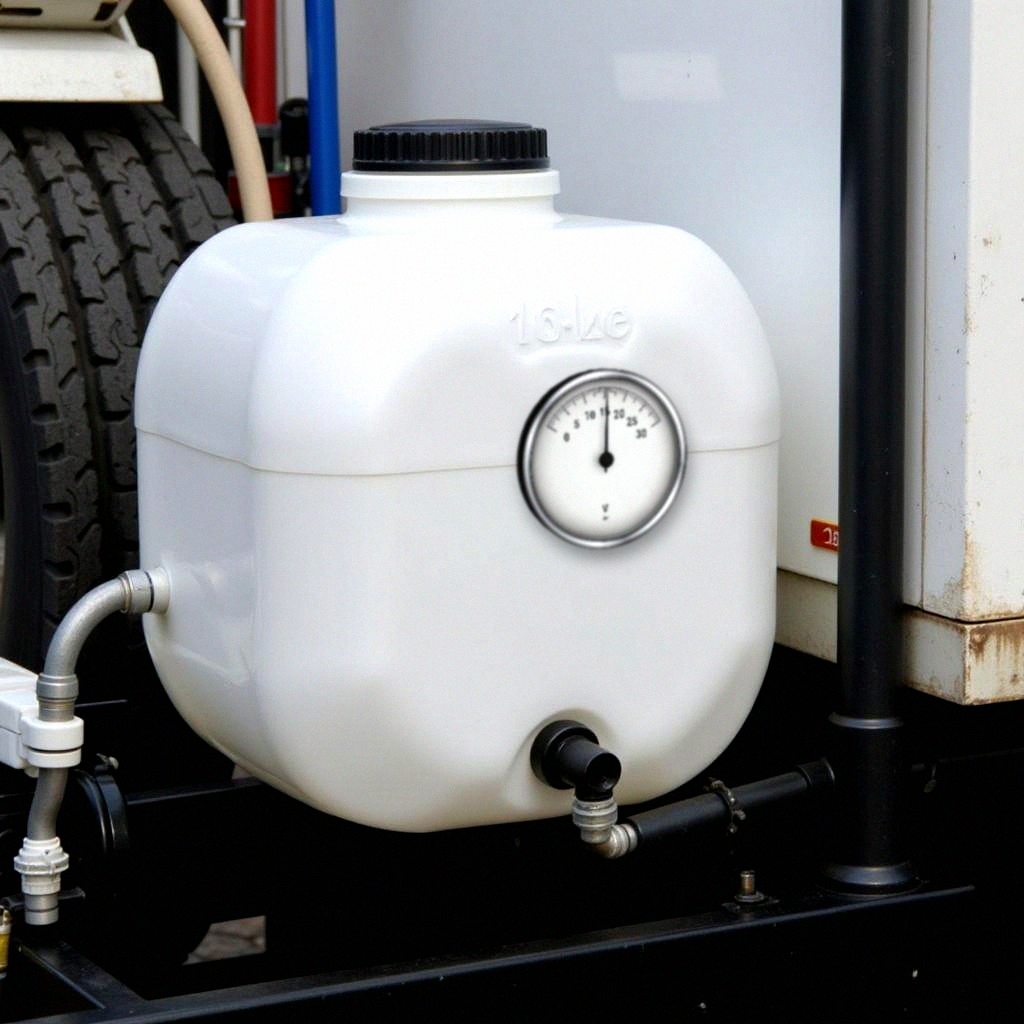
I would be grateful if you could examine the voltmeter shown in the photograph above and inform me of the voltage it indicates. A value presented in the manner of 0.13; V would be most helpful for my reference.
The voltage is 15; V
